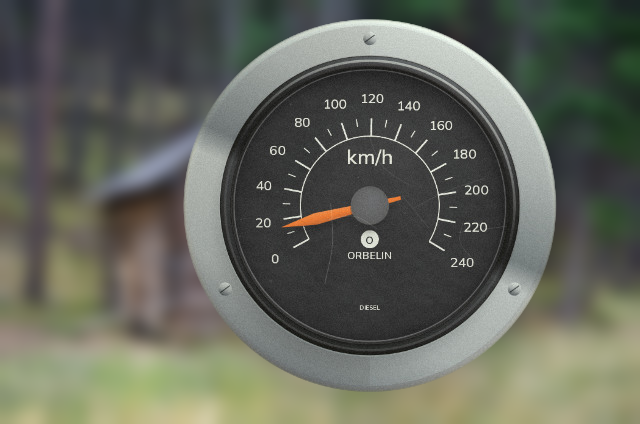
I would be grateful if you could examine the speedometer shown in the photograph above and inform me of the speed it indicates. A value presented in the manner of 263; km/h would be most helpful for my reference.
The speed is 15; km/h
